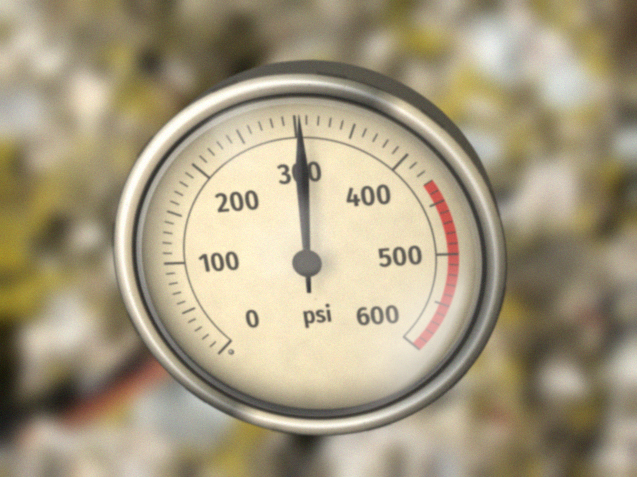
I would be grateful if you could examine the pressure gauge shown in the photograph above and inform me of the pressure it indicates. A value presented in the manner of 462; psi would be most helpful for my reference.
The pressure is 305; psi
